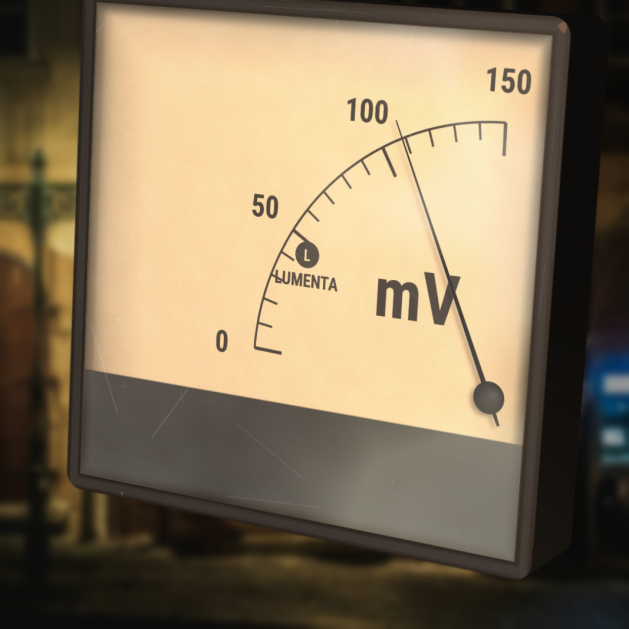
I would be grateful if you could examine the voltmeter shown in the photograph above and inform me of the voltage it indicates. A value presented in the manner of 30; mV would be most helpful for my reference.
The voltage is 110; mV
